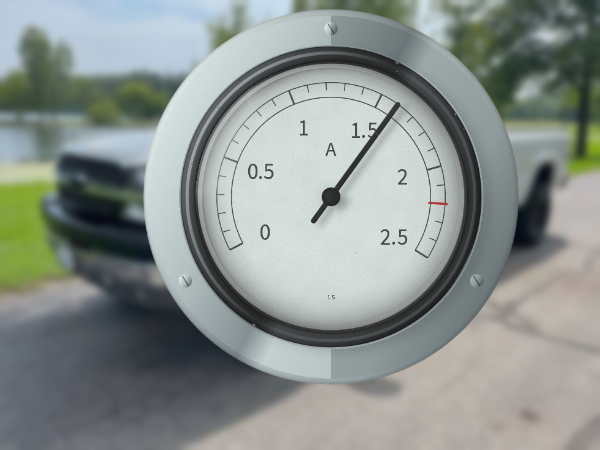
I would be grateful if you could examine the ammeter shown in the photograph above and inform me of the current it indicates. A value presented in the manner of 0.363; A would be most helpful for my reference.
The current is 1.6; A
